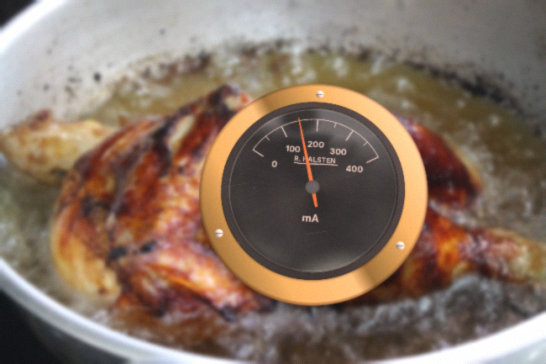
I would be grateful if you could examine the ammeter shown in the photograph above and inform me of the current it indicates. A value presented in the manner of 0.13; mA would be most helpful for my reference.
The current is 150; mA
